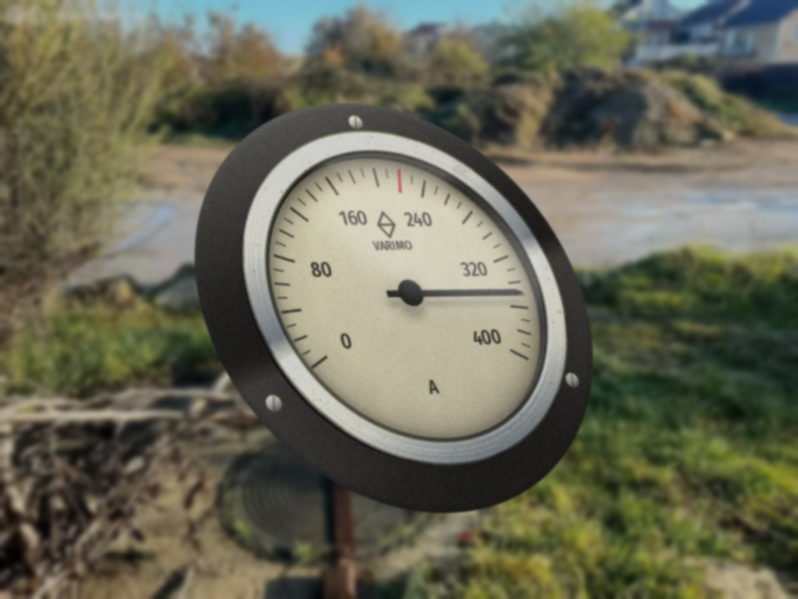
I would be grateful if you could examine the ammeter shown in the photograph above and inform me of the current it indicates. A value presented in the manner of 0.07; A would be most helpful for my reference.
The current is 350; A
